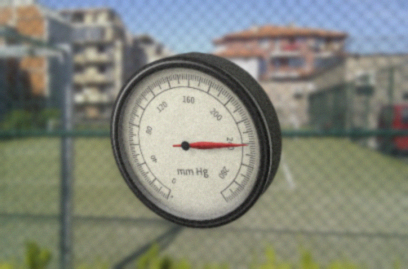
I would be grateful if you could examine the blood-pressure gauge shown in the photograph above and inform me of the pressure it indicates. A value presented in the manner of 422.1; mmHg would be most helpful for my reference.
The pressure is 240; mmHg
